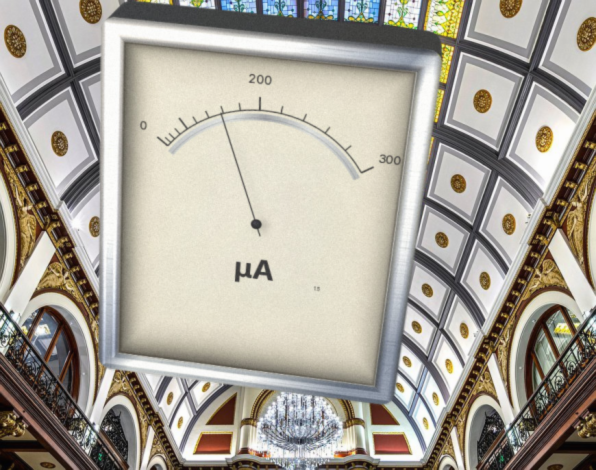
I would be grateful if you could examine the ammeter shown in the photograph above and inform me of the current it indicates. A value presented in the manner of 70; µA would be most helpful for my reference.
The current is 160; µA
